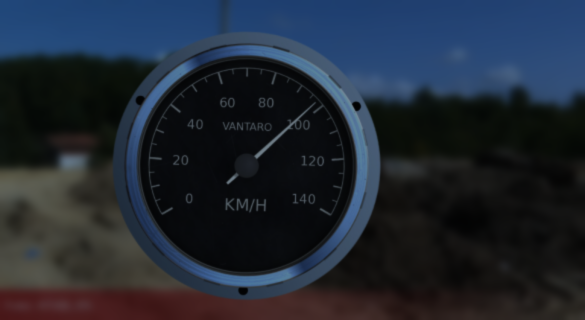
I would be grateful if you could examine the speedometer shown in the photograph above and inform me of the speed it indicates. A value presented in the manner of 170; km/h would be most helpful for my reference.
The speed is 97.5; km/h
